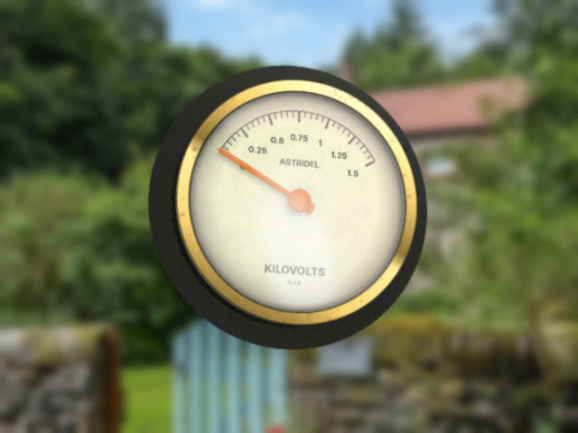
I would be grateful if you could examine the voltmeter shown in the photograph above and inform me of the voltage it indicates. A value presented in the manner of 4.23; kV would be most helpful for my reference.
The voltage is 0; kV
